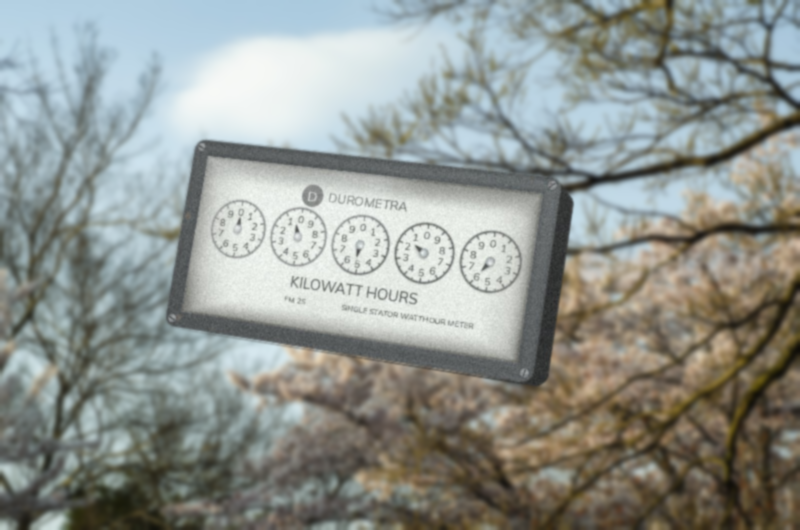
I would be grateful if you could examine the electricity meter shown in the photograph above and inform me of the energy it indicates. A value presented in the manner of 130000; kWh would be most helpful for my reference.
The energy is 516; kWh
